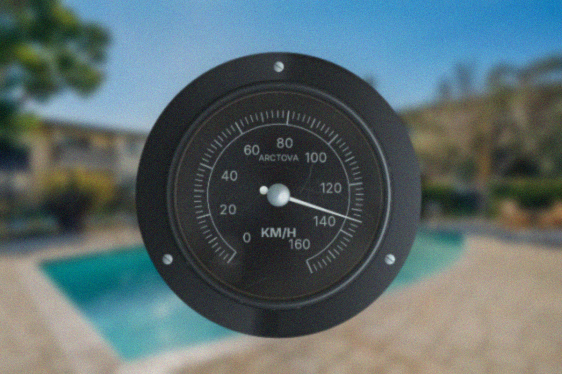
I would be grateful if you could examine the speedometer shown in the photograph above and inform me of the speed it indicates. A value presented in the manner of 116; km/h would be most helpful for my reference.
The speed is 134; km/h
